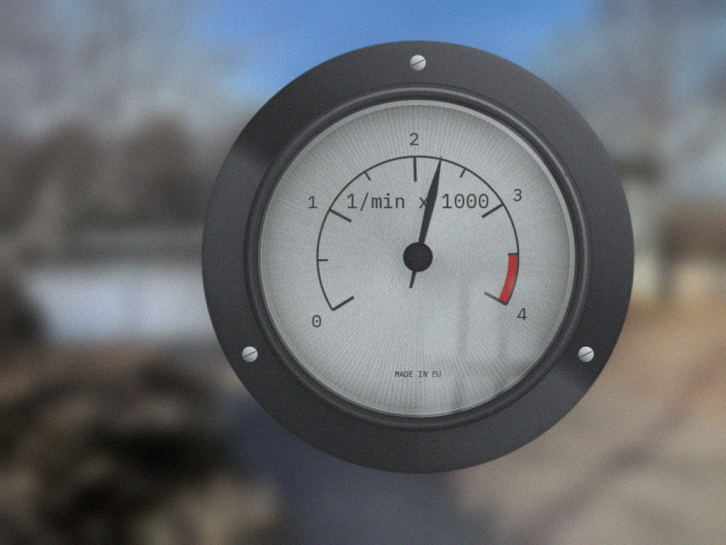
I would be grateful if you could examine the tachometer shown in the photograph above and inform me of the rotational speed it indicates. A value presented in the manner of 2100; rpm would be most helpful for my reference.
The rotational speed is 2250; rpm
